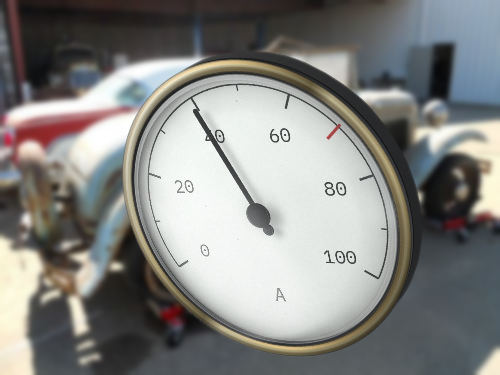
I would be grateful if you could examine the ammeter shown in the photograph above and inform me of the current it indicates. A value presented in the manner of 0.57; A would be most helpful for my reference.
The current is 40; A
